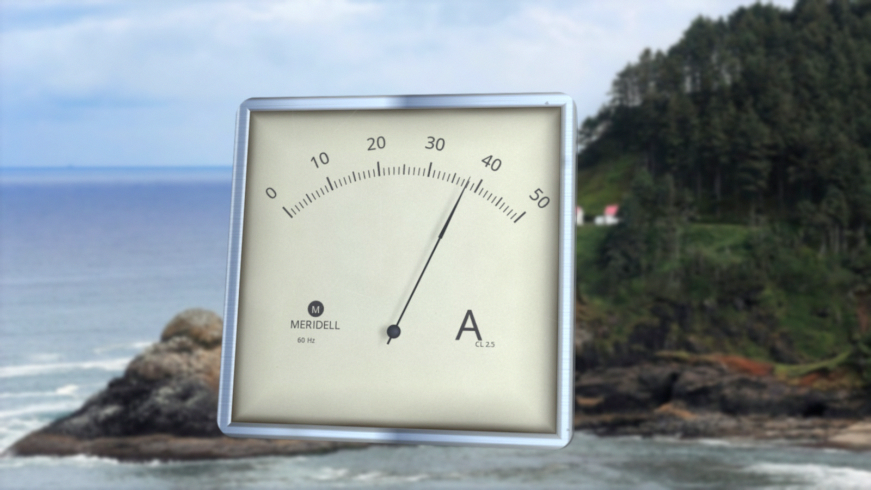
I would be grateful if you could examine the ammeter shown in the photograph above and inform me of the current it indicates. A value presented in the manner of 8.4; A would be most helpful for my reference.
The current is 38; A
